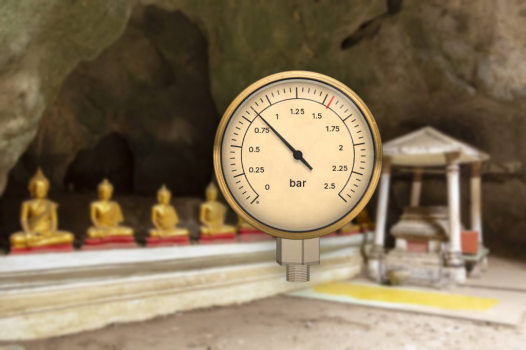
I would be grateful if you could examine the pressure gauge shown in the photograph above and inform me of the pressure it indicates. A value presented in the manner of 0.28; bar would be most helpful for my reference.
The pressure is 0.85; bar
